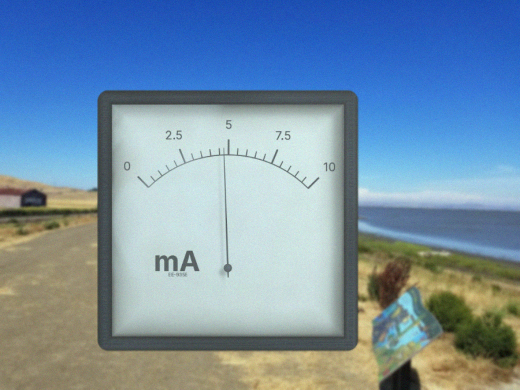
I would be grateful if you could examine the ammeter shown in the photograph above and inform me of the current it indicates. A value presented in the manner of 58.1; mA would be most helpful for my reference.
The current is 4.75; mA
